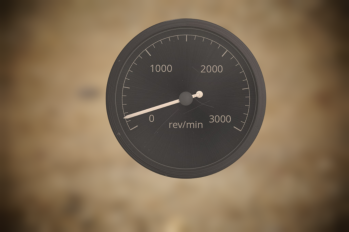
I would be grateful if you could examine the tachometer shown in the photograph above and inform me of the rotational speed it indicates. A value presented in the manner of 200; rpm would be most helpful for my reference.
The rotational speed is 150; rpm
